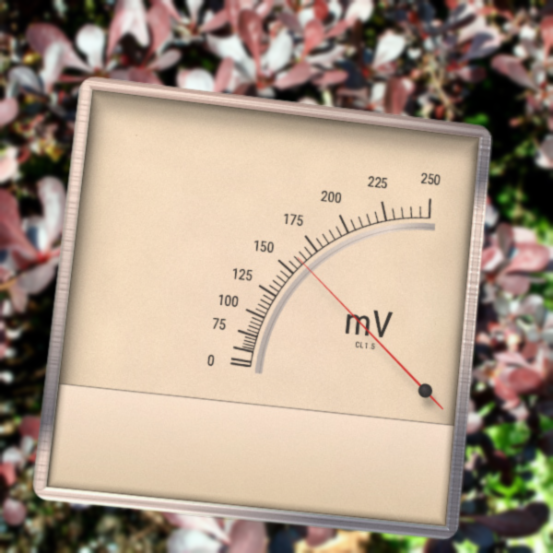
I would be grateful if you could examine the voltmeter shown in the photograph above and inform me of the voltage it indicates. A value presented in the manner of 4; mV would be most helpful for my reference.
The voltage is 160; mV
